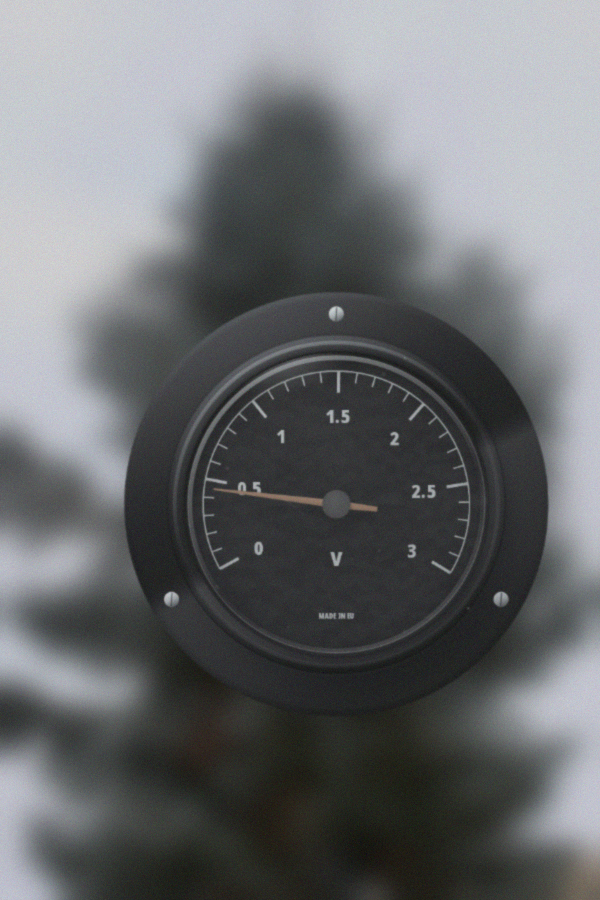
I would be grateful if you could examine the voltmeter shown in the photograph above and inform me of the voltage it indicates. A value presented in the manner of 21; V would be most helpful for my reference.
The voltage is 0.45; V
